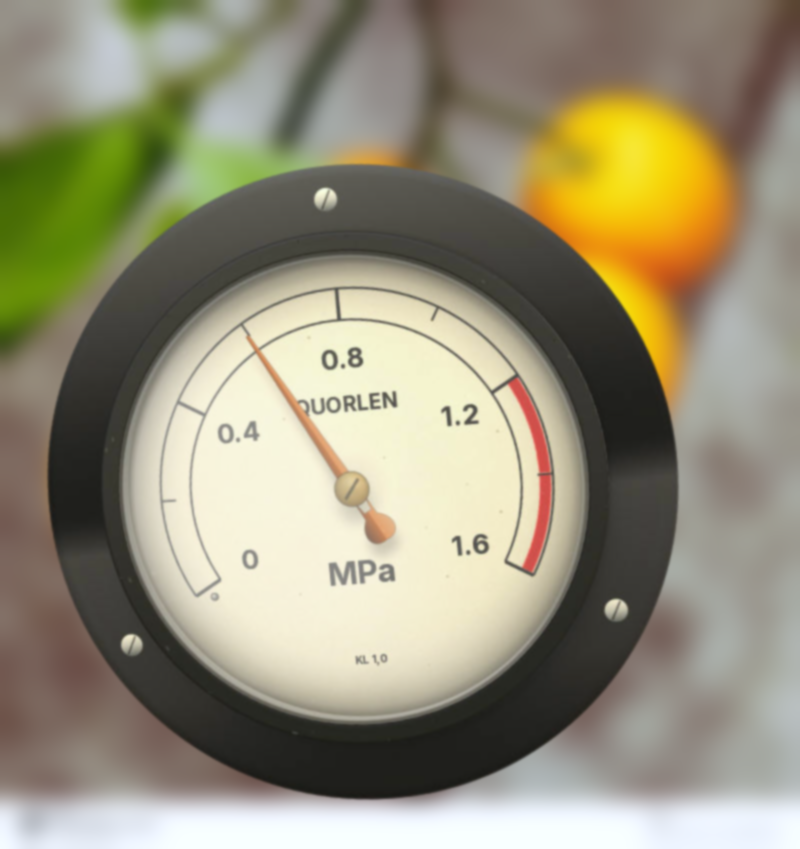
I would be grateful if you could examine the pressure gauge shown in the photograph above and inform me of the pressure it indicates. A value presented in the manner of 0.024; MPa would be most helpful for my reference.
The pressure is 0.6; MPa
